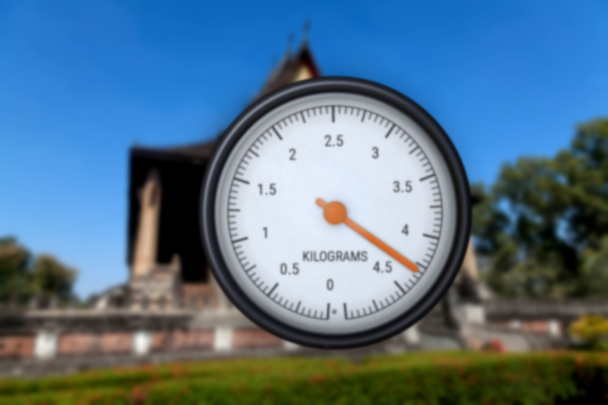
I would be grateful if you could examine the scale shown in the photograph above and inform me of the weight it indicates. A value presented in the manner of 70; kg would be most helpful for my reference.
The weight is 4.3; kg
